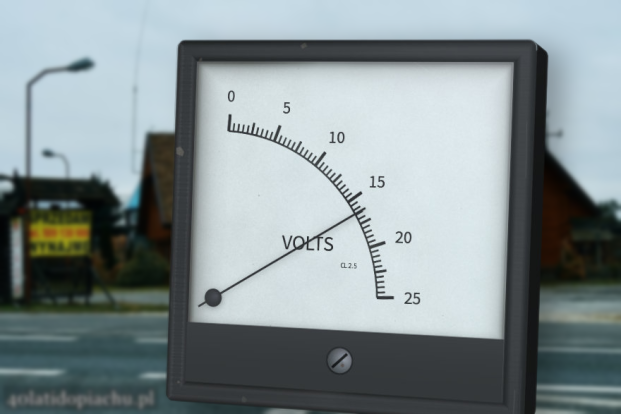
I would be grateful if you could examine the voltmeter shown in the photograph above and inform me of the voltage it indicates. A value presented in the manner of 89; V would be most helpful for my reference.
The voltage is 16.5; V
